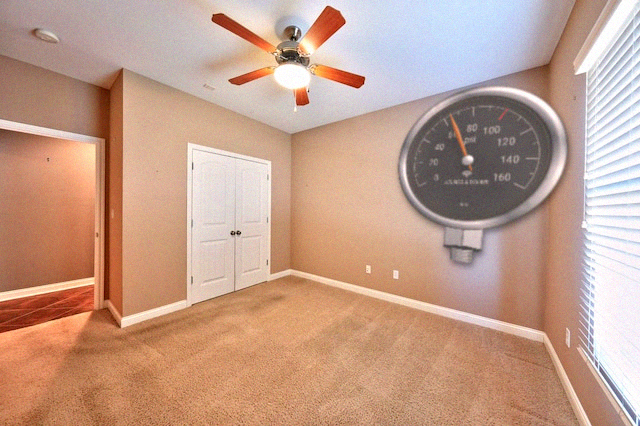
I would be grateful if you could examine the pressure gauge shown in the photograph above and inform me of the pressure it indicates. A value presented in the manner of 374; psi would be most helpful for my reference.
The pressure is 65; psi
